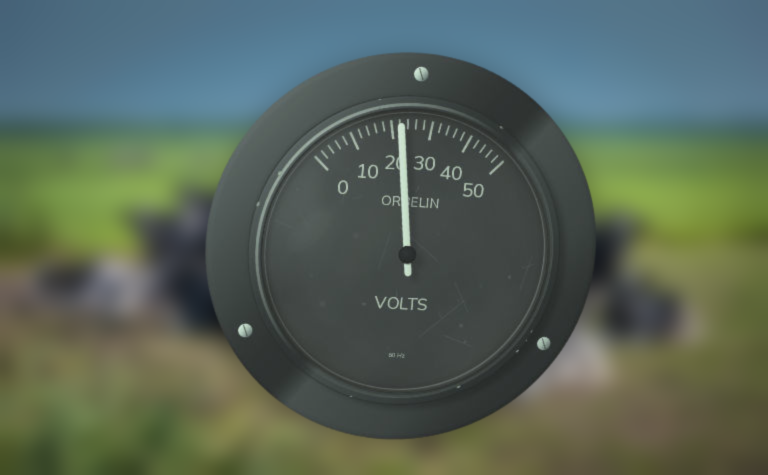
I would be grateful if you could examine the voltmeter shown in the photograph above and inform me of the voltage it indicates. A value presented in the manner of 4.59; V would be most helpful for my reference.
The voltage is 22; V
